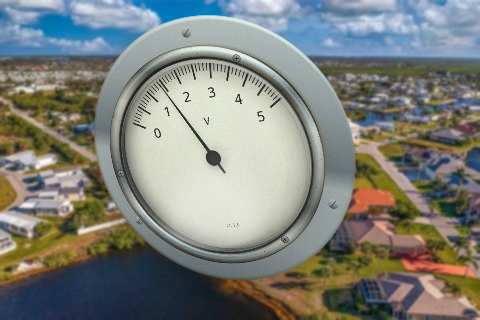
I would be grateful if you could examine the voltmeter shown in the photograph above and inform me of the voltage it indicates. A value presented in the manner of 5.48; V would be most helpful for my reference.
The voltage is 1.5; V
